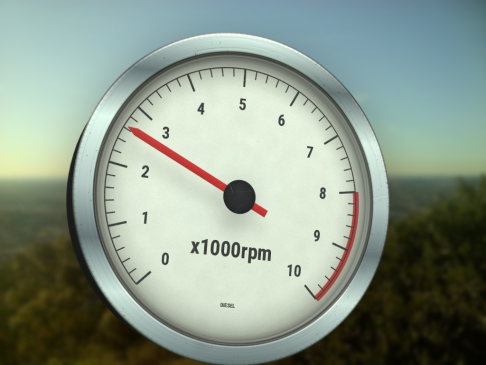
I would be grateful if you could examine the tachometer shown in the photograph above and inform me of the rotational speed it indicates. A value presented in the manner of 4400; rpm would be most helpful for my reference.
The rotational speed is 2600; rpm
